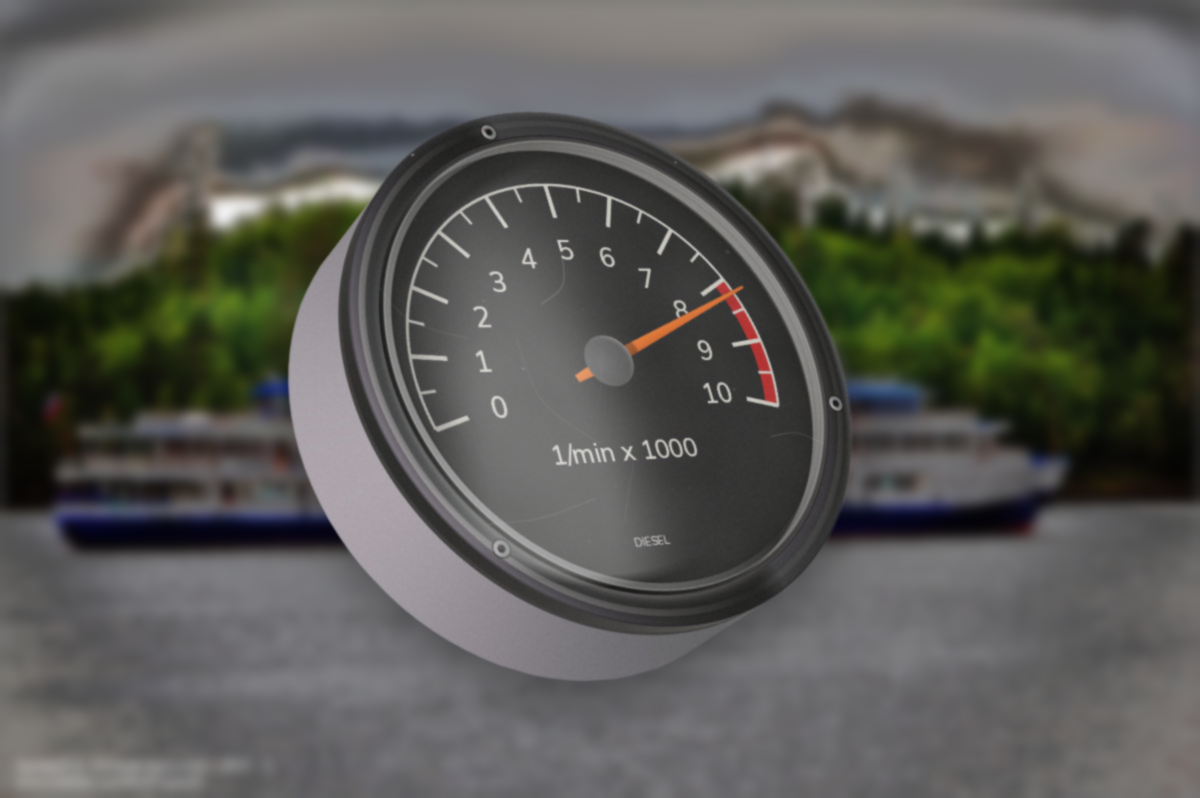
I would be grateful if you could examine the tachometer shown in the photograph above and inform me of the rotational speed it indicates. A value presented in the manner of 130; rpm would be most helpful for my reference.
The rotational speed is 8250; rpm
